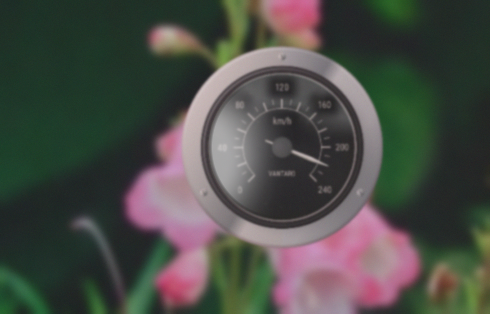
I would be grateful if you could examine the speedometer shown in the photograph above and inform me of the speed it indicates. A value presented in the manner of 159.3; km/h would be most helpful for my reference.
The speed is 220; km/h
